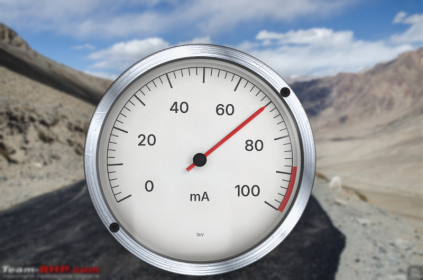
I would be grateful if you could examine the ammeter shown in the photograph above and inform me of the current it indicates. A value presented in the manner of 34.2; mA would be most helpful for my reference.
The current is 70; mA
